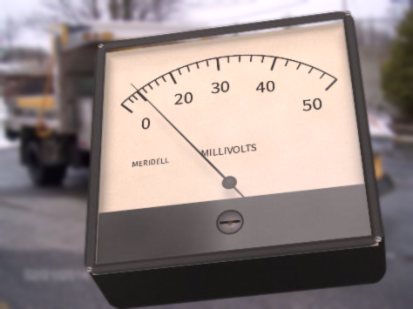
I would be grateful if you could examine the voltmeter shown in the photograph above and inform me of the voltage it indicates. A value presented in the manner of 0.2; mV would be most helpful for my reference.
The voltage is 10; mV
